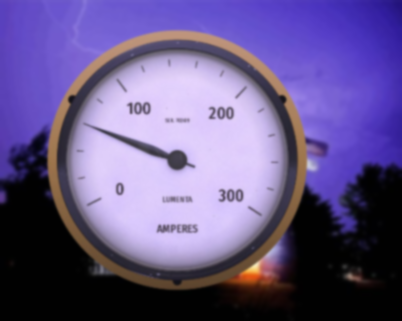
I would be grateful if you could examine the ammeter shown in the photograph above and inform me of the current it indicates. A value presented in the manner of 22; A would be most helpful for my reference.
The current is 60; A
